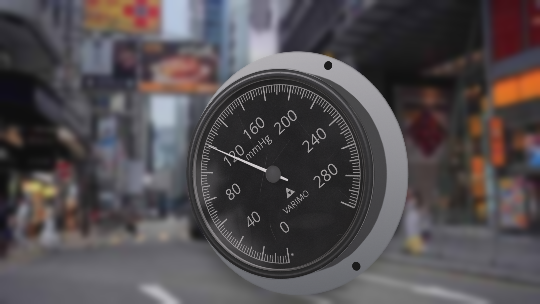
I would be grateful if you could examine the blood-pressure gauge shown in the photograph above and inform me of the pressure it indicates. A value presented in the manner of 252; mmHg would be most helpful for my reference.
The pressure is 120; mmHg
